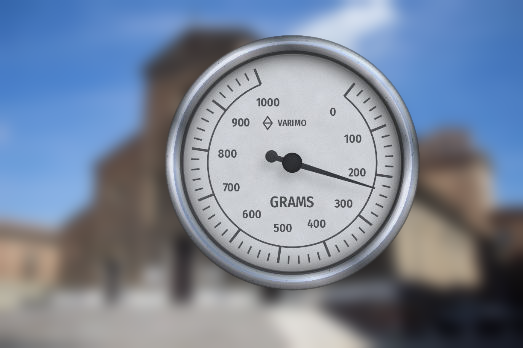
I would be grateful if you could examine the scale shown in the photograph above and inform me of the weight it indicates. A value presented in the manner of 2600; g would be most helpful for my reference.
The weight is 230; g
